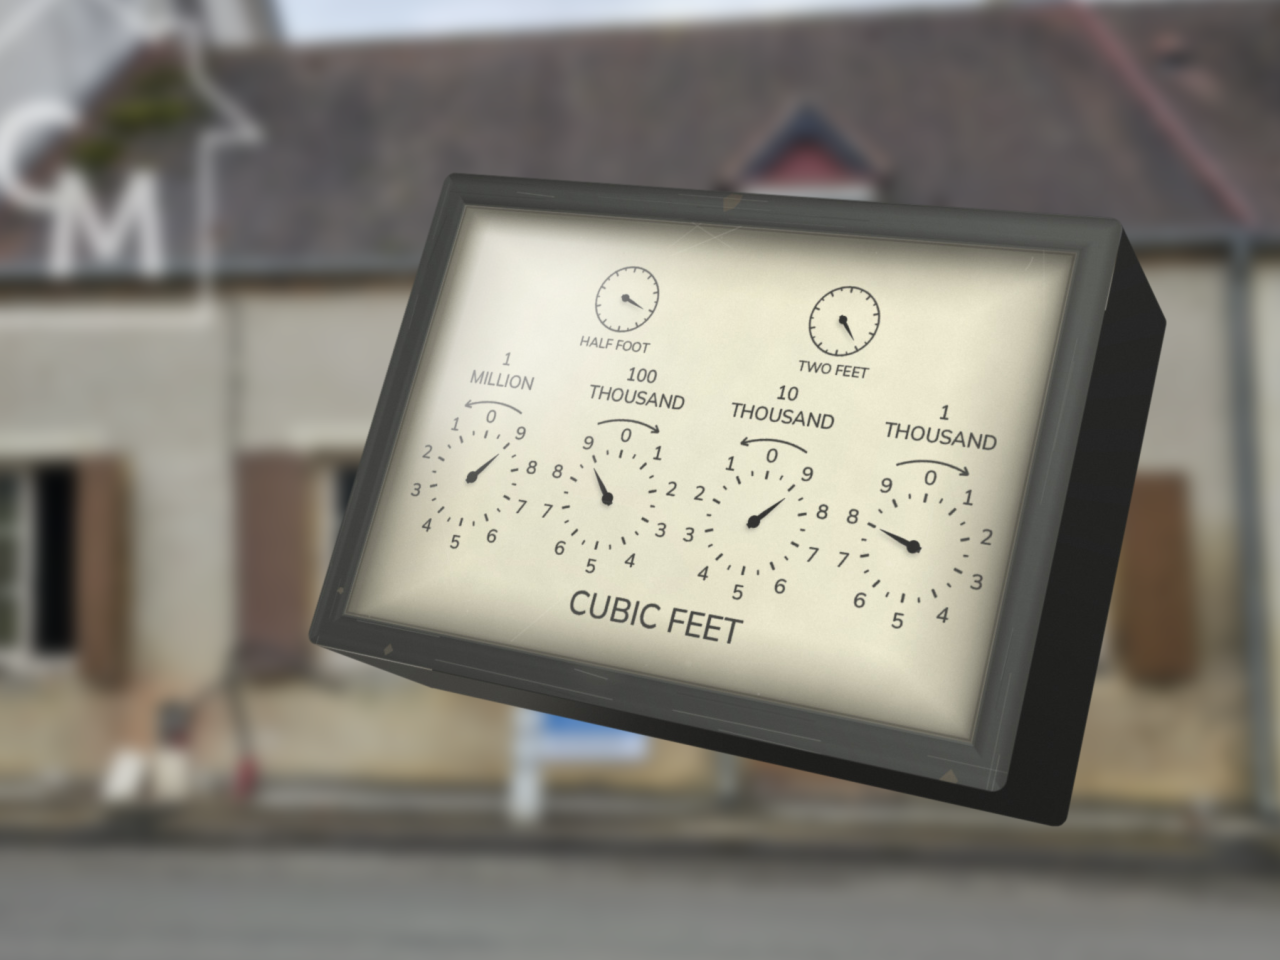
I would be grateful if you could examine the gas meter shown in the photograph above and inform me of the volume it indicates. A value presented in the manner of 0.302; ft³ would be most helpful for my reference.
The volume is 888800; ft³
